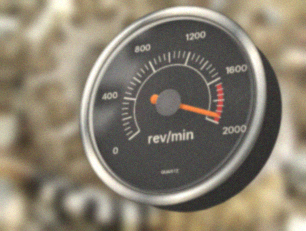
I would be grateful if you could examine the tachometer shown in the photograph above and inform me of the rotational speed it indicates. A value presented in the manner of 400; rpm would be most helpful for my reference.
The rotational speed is 1950; rpm
